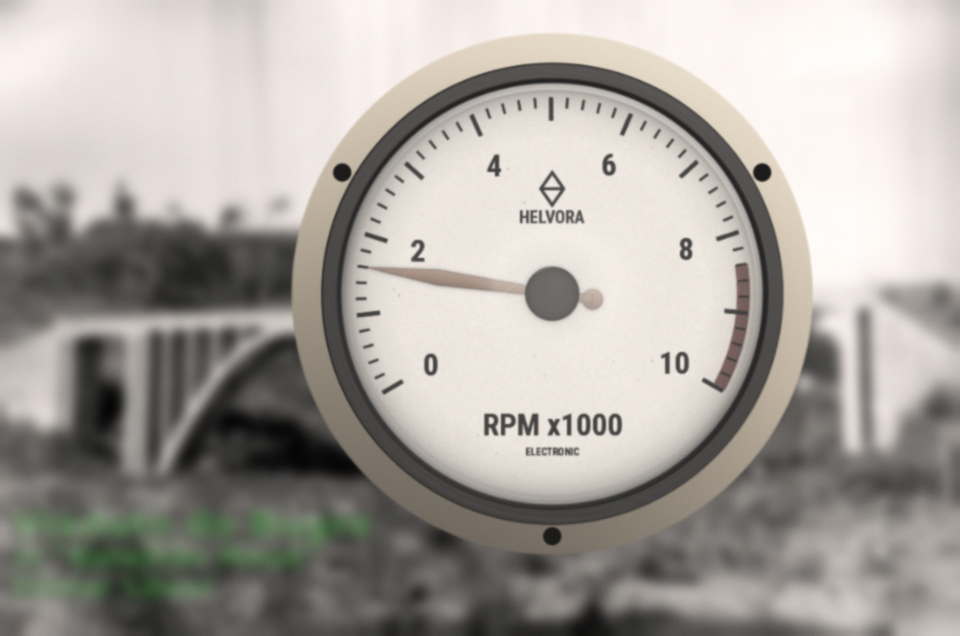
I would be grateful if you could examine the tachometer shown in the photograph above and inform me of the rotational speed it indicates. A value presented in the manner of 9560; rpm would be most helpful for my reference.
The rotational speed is 1600; rpm
